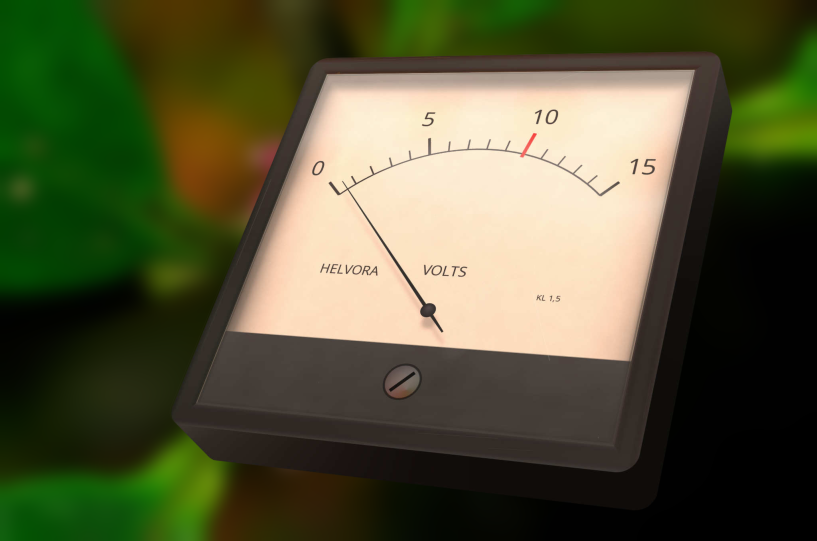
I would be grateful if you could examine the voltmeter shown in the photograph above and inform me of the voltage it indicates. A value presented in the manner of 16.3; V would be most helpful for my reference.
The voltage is 0.5; V
